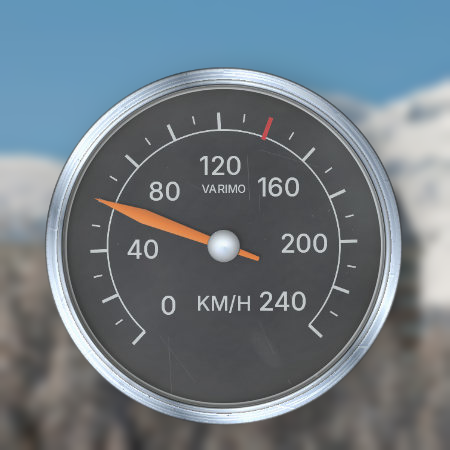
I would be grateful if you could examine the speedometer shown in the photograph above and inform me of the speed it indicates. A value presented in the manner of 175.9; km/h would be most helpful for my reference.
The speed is 60; km/h
